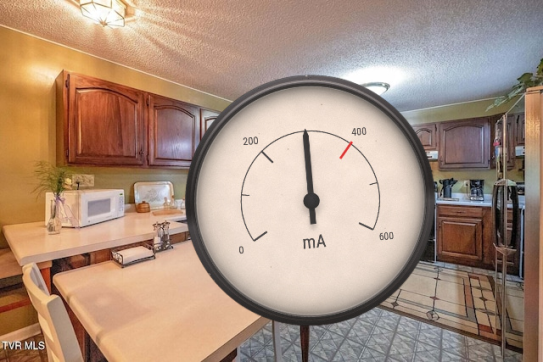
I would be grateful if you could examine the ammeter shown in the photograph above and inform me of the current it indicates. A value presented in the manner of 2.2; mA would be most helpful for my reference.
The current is 300; mA
